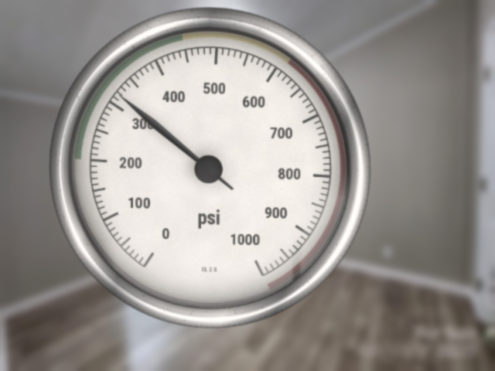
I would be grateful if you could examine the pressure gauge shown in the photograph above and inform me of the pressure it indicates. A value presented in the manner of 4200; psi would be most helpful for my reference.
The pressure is 320; psi
